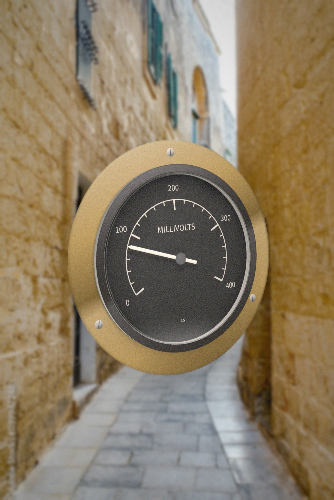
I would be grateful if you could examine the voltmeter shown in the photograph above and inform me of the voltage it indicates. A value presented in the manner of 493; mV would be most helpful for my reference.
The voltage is 80; mV
